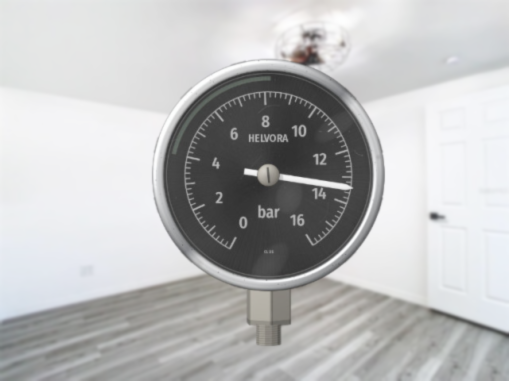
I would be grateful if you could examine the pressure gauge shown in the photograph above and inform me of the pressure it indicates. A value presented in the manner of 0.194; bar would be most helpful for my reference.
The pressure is 13.4; bar
